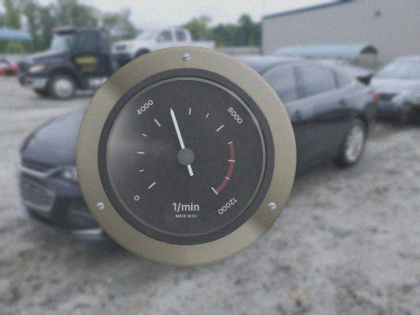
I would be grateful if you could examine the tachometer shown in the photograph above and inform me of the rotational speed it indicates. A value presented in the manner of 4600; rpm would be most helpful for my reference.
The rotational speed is 5000; rpm
